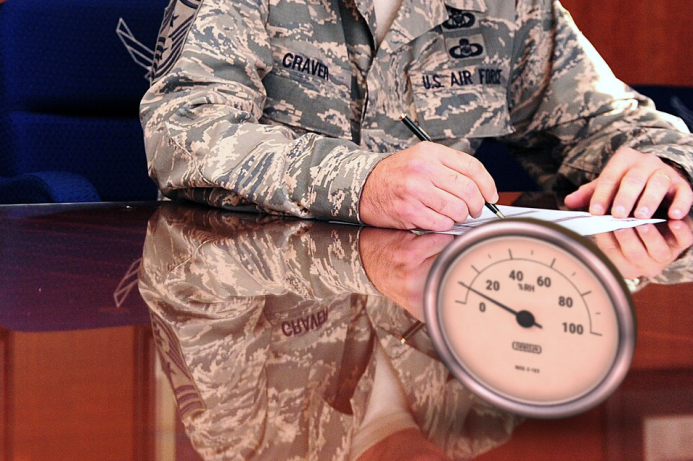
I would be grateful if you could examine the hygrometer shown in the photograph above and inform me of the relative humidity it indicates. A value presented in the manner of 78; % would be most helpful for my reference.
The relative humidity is 10; %
